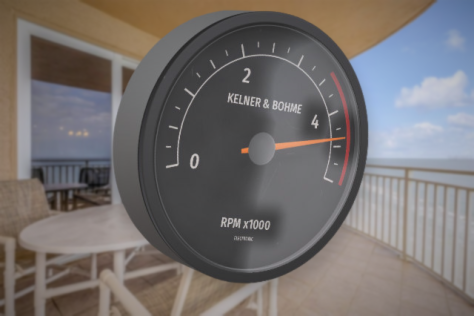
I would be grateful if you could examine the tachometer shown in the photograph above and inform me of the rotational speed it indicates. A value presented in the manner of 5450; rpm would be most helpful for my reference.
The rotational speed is 4375; rpm
